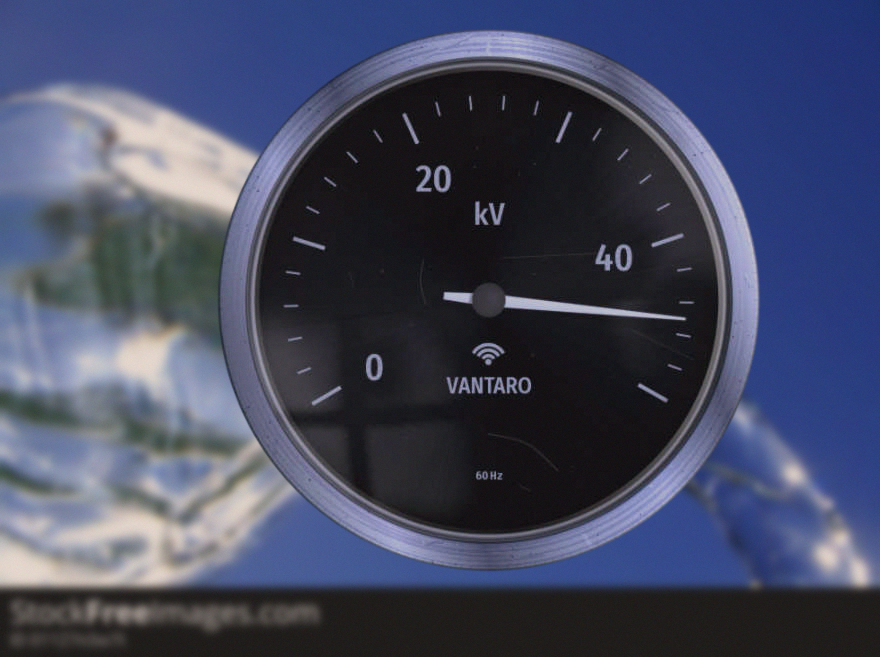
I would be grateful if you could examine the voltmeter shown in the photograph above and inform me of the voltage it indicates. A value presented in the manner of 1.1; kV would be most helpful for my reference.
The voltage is 45; kV
